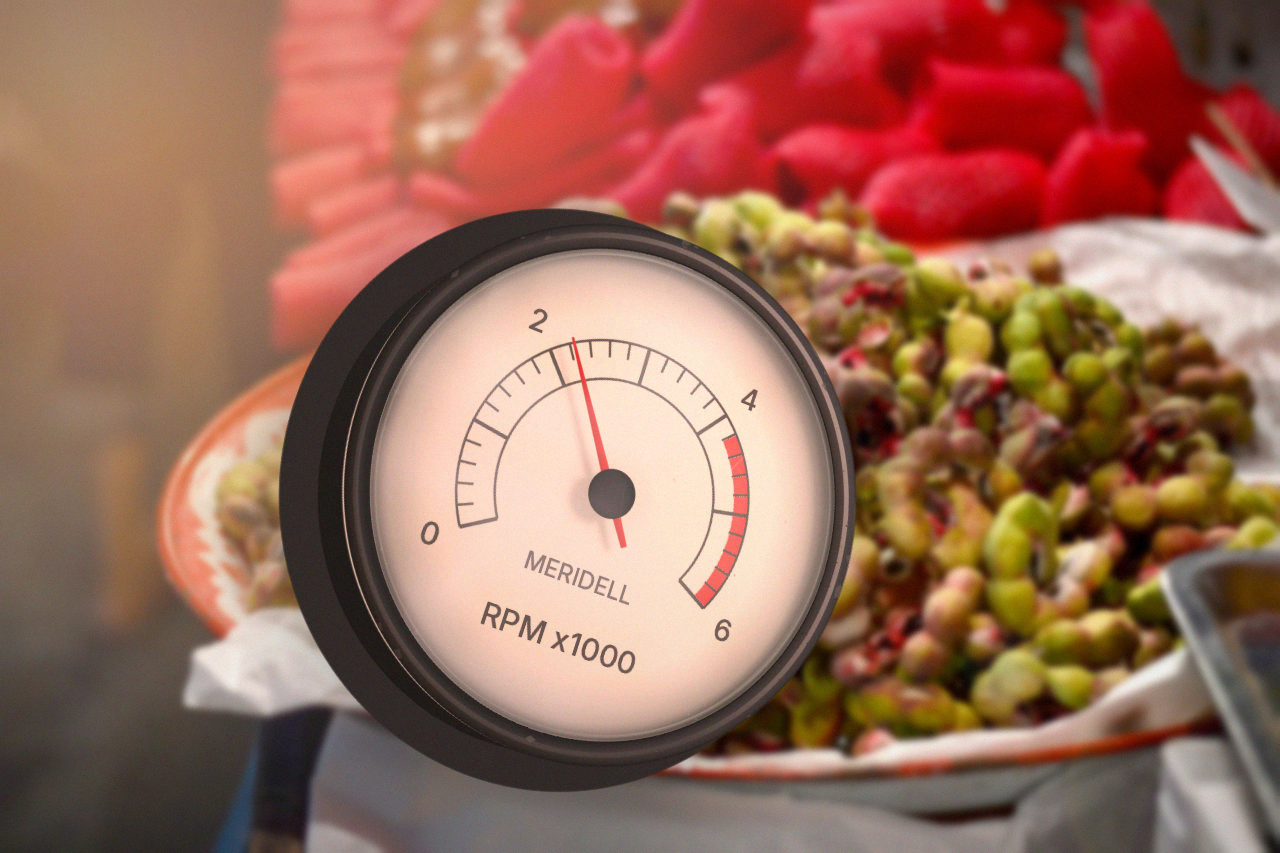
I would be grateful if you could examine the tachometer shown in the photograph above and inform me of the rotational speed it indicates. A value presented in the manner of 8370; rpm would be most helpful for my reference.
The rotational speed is 2200; rpm
